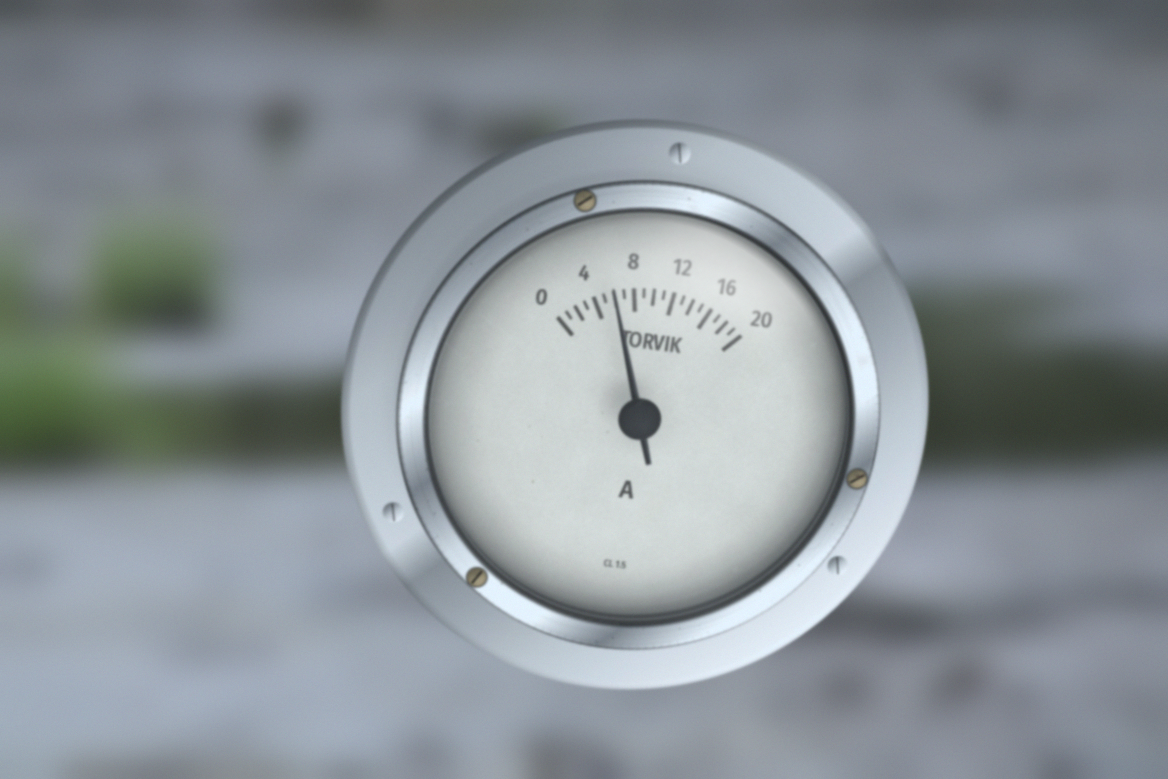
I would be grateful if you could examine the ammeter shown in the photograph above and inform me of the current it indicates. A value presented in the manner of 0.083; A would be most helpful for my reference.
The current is 6; A
